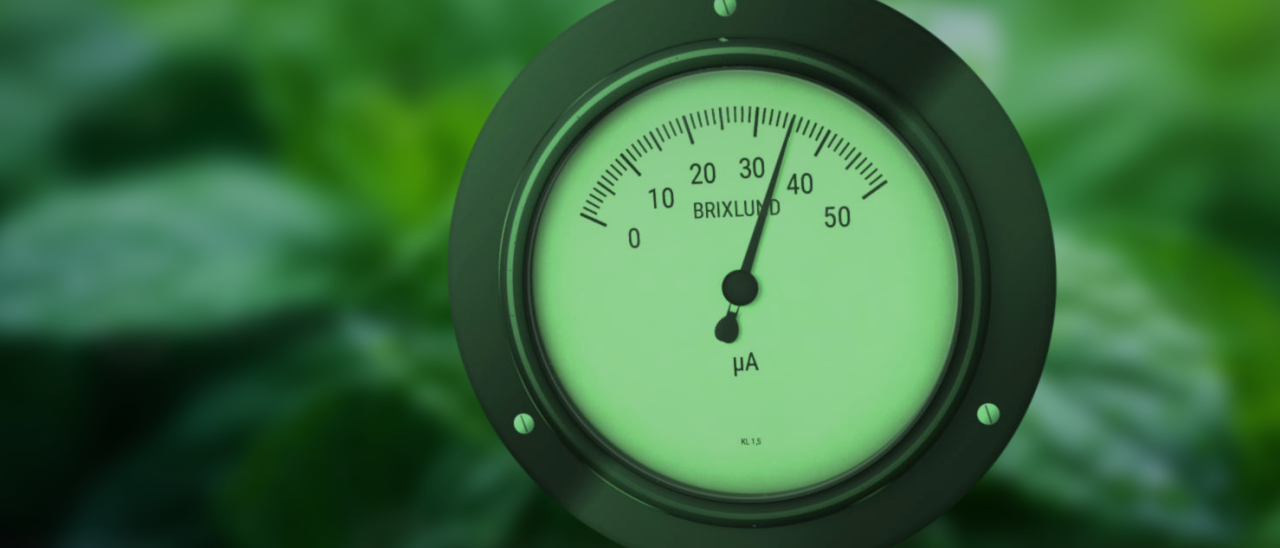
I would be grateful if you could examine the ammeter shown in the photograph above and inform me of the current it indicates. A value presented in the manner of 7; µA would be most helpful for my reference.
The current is 35; µA
